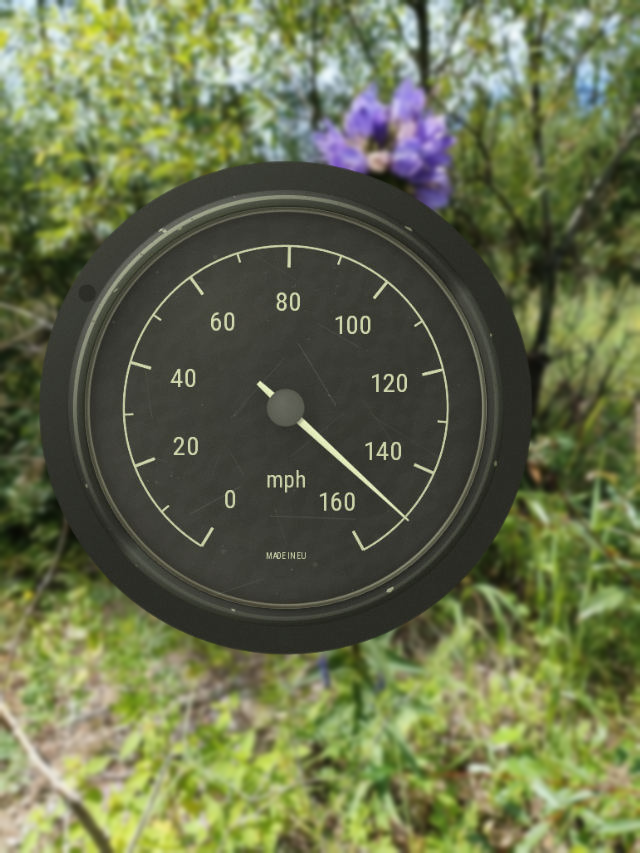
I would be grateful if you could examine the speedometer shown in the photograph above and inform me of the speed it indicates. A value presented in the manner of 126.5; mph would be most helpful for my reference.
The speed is 150; mph
